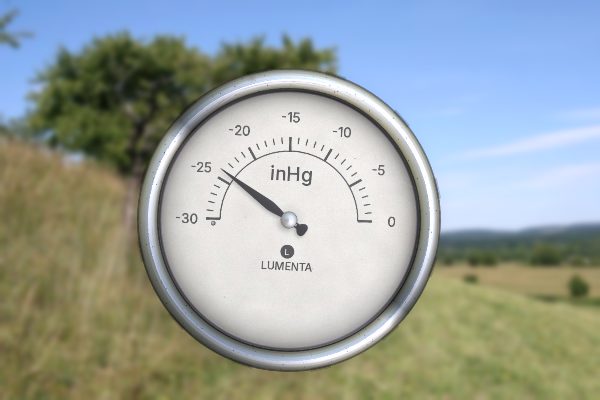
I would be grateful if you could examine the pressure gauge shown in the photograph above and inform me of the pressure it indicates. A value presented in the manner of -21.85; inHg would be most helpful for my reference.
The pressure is -24; inHg
